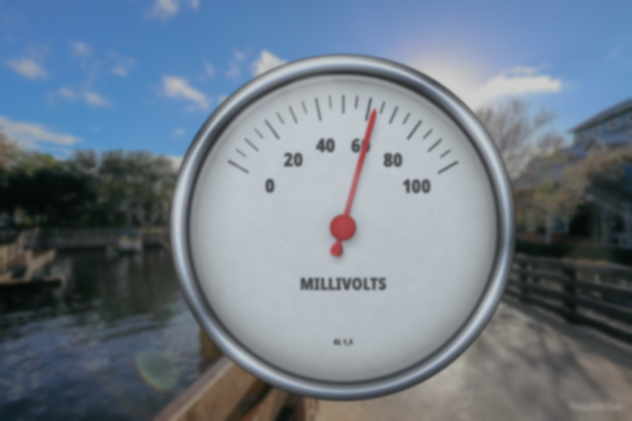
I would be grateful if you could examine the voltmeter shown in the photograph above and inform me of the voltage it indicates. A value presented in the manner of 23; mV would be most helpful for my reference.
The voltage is 62.5; mV
